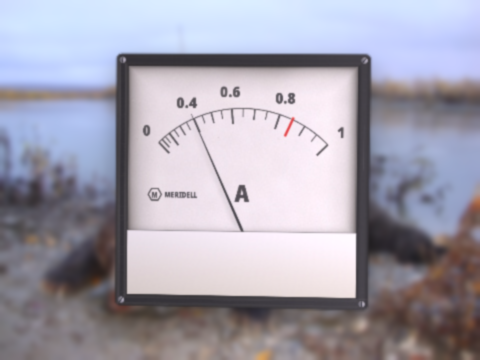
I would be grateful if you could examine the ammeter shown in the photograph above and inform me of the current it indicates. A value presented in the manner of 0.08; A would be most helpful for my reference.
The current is 0.4; A
